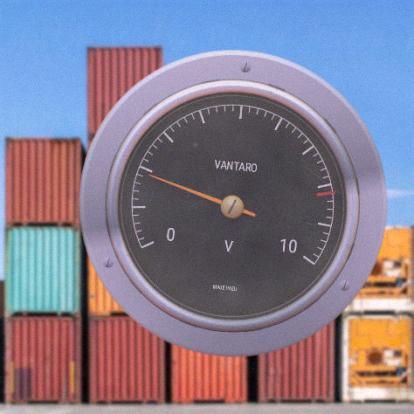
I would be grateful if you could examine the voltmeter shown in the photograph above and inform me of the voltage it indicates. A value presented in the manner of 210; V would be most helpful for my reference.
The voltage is 1.9; V
